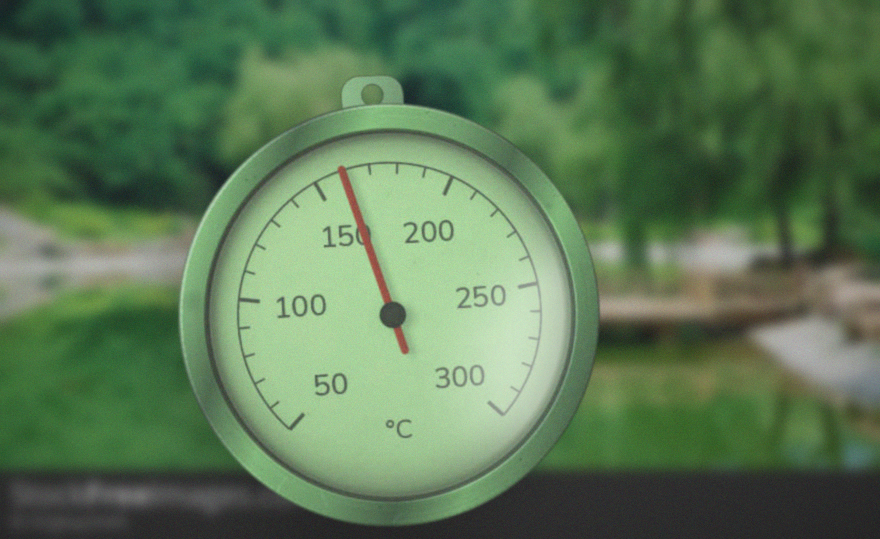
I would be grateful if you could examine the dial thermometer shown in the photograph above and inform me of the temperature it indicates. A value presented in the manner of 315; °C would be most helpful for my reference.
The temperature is 160; °C
